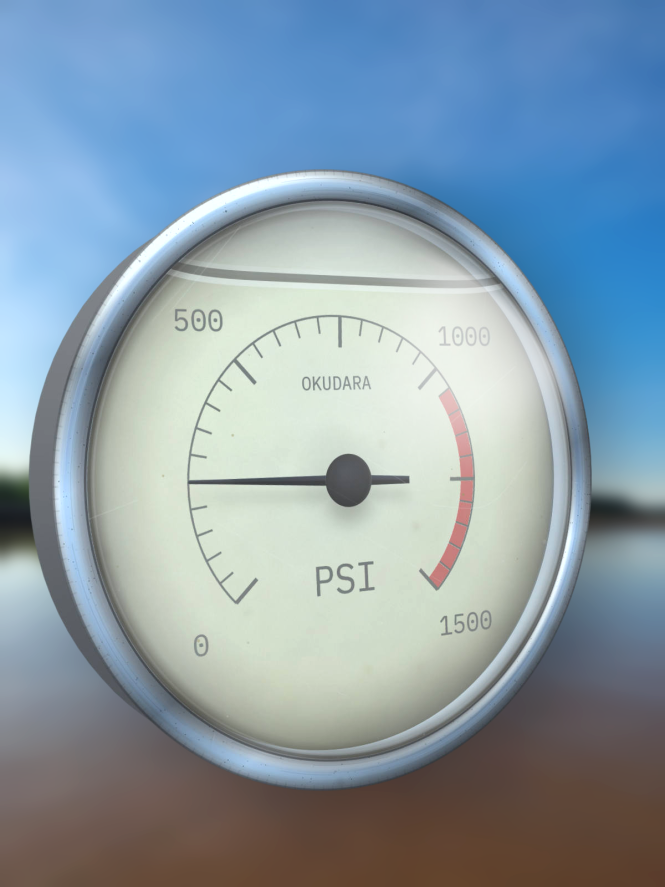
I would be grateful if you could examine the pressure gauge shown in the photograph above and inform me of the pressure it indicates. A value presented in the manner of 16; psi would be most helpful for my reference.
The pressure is 250; psi
